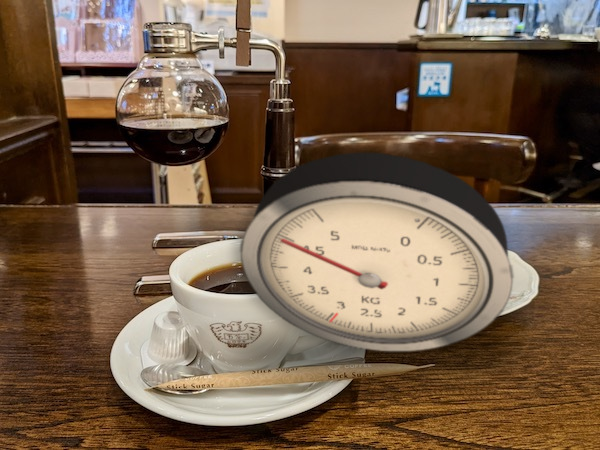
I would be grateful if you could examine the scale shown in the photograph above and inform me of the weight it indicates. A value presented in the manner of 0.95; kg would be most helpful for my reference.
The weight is 4.5; kg
